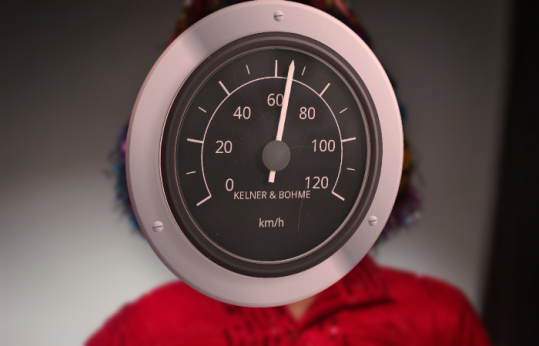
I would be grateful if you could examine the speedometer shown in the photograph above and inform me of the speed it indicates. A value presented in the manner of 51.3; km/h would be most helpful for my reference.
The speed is 65; km/h
